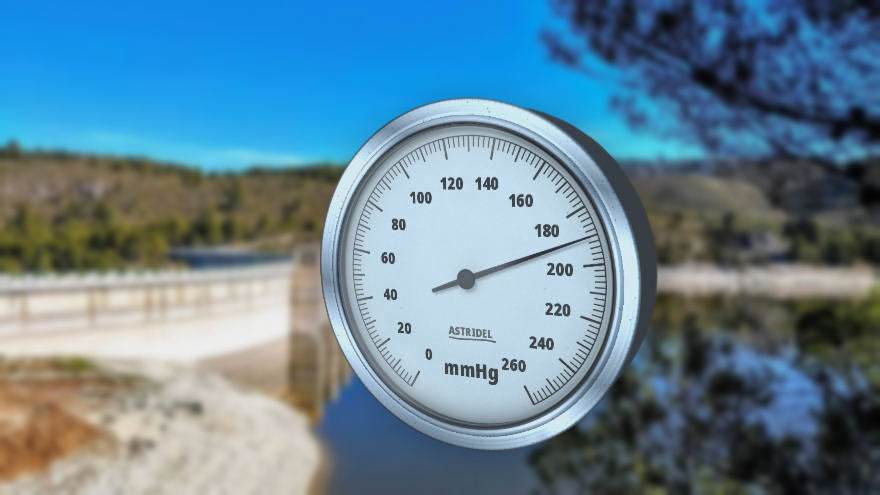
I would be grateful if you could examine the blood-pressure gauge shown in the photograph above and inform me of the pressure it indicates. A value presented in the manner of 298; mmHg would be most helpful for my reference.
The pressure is 190; mmHg
